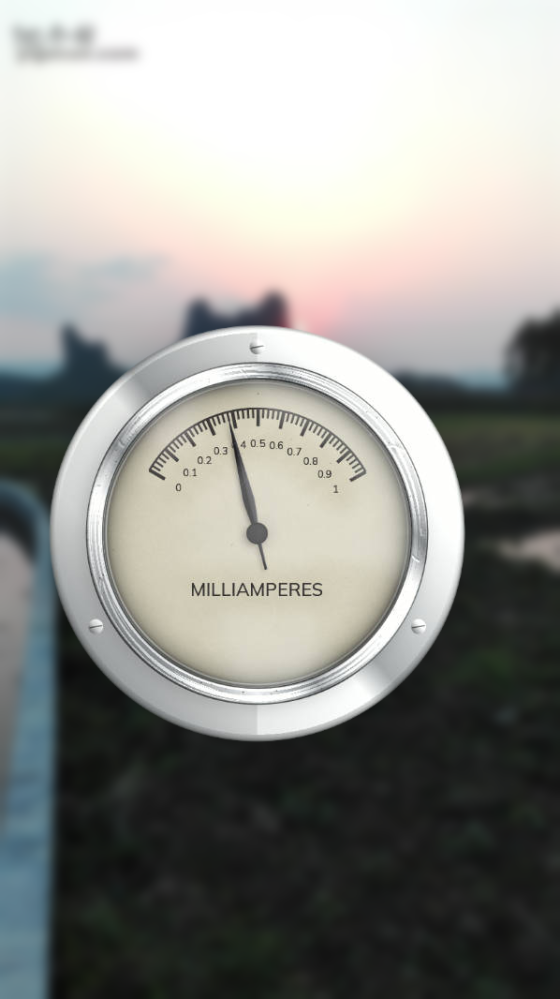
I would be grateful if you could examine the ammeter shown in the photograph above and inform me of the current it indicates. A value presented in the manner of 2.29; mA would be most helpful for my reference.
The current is 0.38; mA
